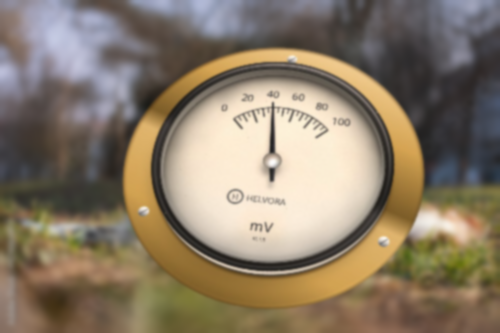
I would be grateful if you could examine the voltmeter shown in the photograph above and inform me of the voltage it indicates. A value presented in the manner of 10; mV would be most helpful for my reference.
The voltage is 40; mV
